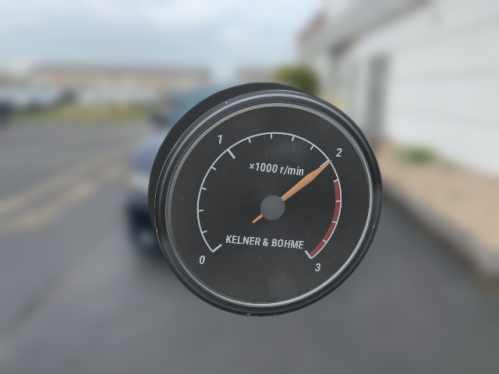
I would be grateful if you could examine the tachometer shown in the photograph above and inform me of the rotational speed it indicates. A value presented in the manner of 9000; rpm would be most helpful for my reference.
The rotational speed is 2000; rpm
